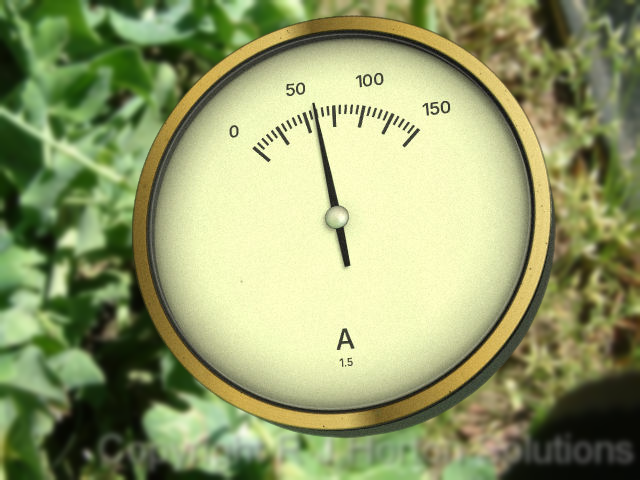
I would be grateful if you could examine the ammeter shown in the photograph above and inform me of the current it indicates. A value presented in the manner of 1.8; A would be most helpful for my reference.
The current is 60; A
